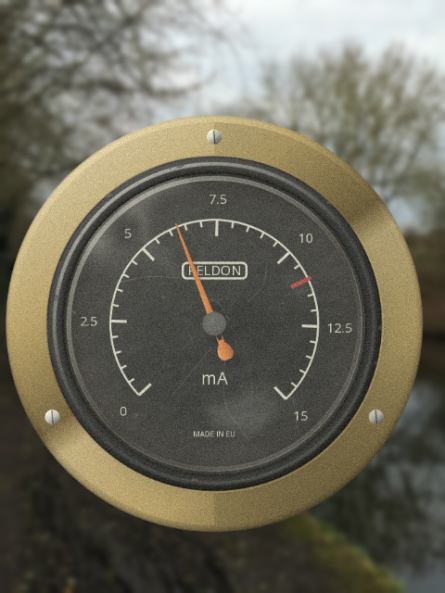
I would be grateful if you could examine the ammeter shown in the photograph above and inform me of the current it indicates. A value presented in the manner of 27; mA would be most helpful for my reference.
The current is 6.25; mA
